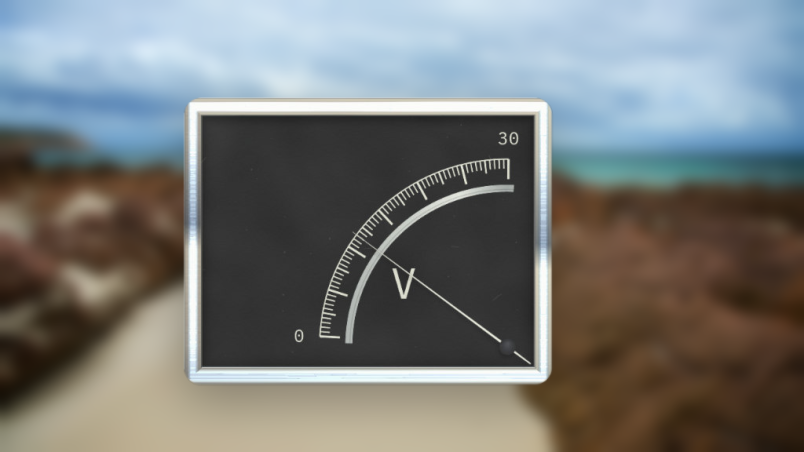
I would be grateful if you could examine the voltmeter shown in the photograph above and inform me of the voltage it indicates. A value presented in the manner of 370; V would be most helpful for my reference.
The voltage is 11.5; V
